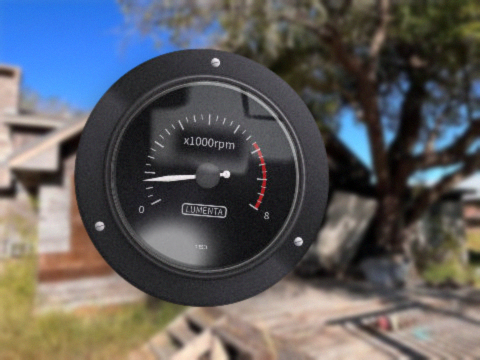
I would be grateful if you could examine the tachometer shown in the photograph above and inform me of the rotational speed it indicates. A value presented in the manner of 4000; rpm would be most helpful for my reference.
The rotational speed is 750; rpm
